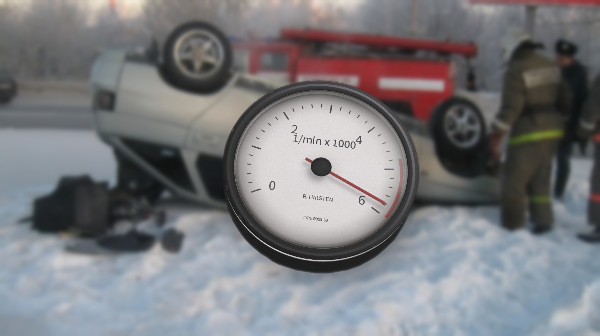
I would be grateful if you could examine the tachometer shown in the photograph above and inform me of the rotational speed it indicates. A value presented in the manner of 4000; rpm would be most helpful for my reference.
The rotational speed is 5800; rpm
